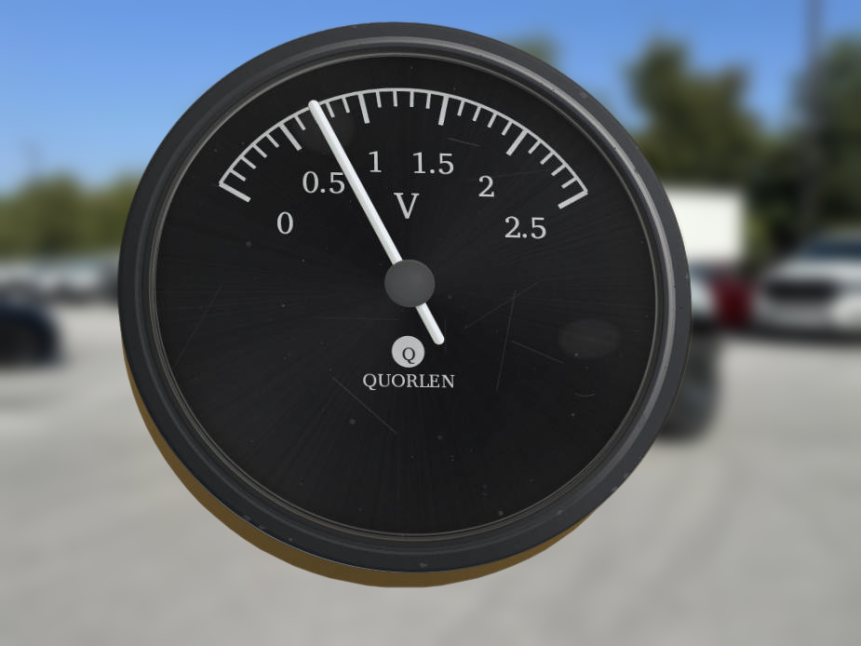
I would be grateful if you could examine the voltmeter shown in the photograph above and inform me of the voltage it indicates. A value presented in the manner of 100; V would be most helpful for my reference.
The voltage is 0.7; V
